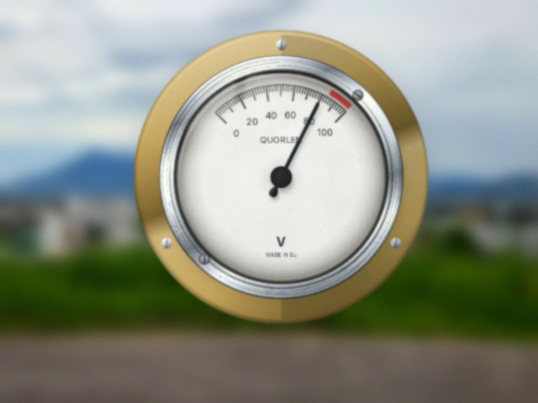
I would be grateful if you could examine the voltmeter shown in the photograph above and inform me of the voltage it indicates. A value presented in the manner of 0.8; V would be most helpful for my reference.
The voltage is 80; V
